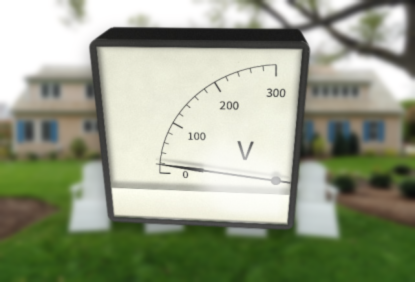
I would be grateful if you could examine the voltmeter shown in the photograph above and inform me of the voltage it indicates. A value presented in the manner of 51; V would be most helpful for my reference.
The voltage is 20; V
